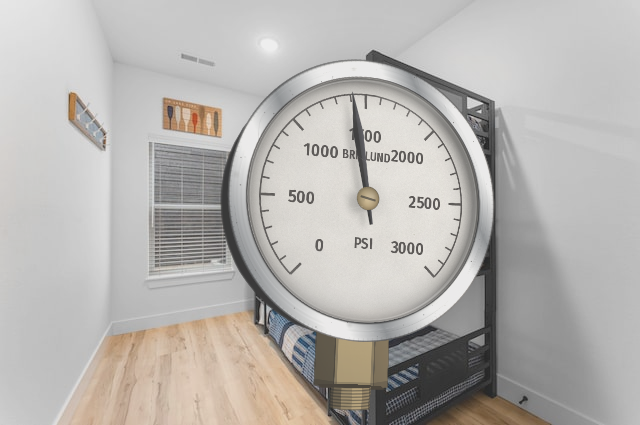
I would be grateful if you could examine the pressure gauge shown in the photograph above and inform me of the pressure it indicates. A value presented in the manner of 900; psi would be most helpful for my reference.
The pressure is 1400; psi
